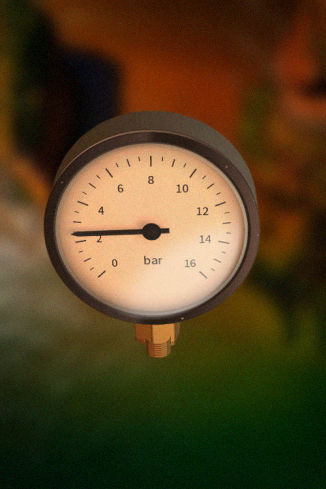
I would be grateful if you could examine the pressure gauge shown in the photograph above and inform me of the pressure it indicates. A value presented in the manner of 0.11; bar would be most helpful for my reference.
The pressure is 2.5; bar
